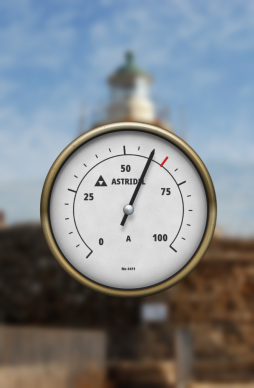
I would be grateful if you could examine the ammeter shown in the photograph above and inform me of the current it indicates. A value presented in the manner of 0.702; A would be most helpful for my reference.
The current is 60; A
